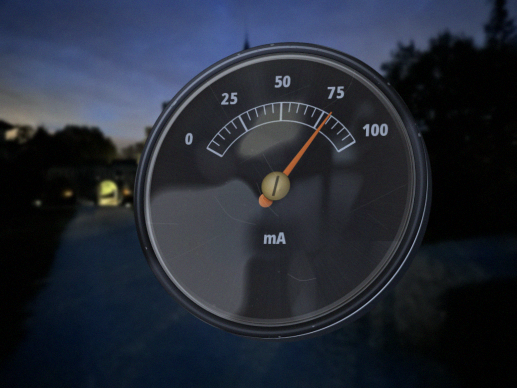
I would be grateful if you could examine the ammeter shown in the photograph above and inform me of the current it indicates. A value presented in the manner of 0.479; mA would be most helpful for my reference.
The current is 80; mA
